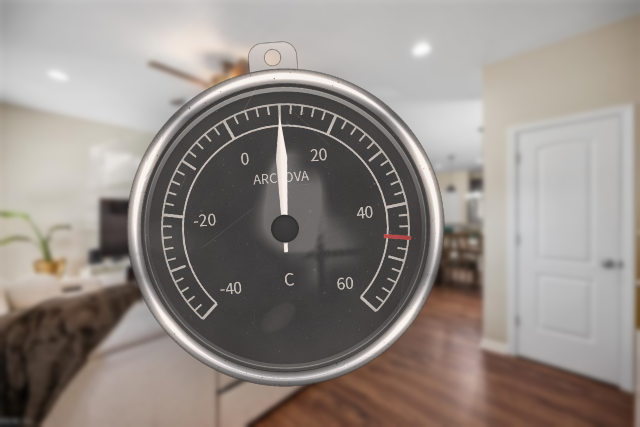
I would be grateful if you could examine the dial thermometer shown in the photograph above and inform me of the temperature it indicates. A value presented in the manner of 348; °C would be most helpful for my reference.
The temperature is 10; °C
